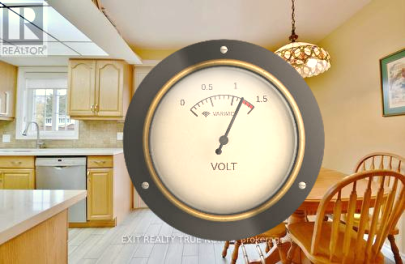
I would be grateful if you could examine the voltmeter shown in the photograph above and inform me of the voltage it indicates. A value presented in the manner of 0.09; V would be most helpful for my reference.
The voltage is 1.2; V
